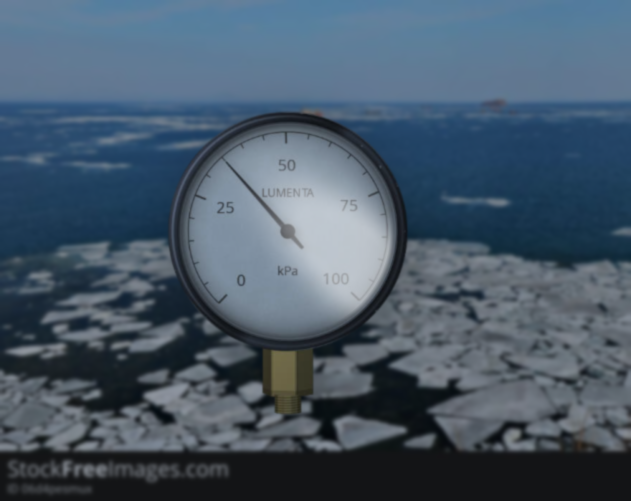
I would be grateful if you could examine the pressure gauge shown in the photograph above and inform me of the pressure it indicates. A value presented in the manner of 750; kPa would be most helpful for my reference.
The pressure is 35; kPa
